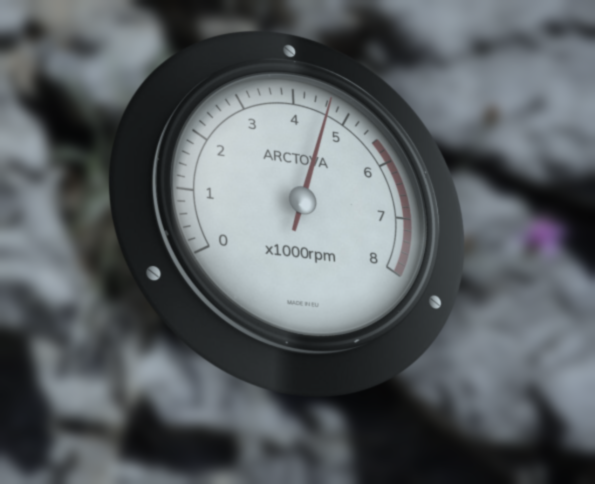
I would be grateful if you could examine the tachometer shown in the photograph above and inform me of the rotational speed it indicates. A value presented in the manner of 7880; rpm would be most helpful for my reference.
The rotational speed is 4600; rpm
